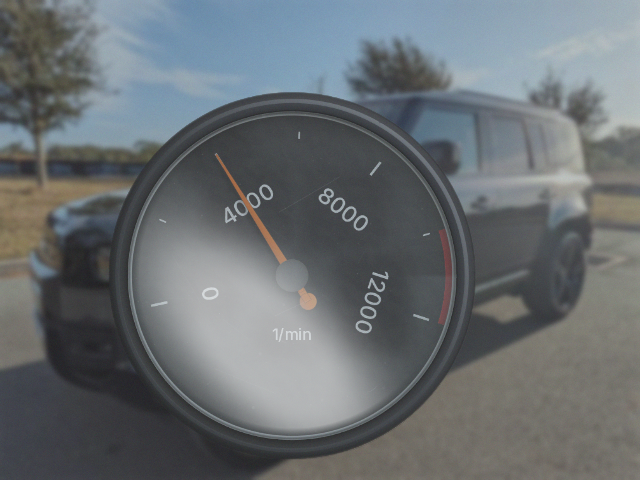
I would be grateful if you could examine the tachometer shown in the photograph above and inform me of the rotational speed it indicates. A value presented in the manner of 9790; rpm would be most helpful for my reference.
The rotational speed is 4000; rpm
